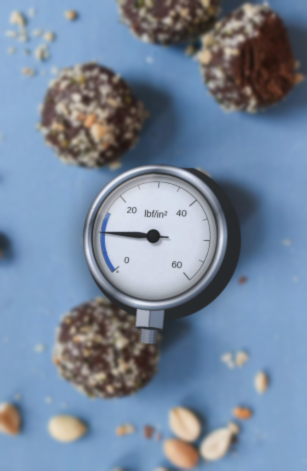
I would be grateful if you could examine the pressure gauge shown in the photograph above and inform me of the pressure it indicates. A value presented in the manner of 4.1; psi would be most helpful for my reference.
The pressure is 10; psi
